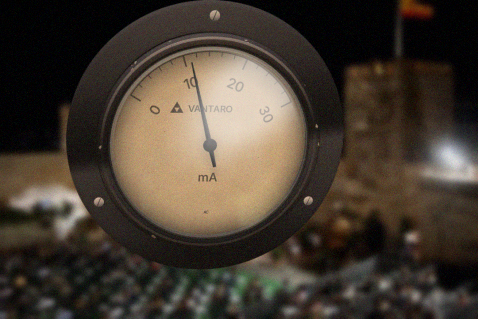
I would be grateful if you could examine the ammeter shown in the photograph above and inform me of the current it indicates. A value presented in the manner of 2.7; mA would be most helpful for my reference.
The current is 11; mA
